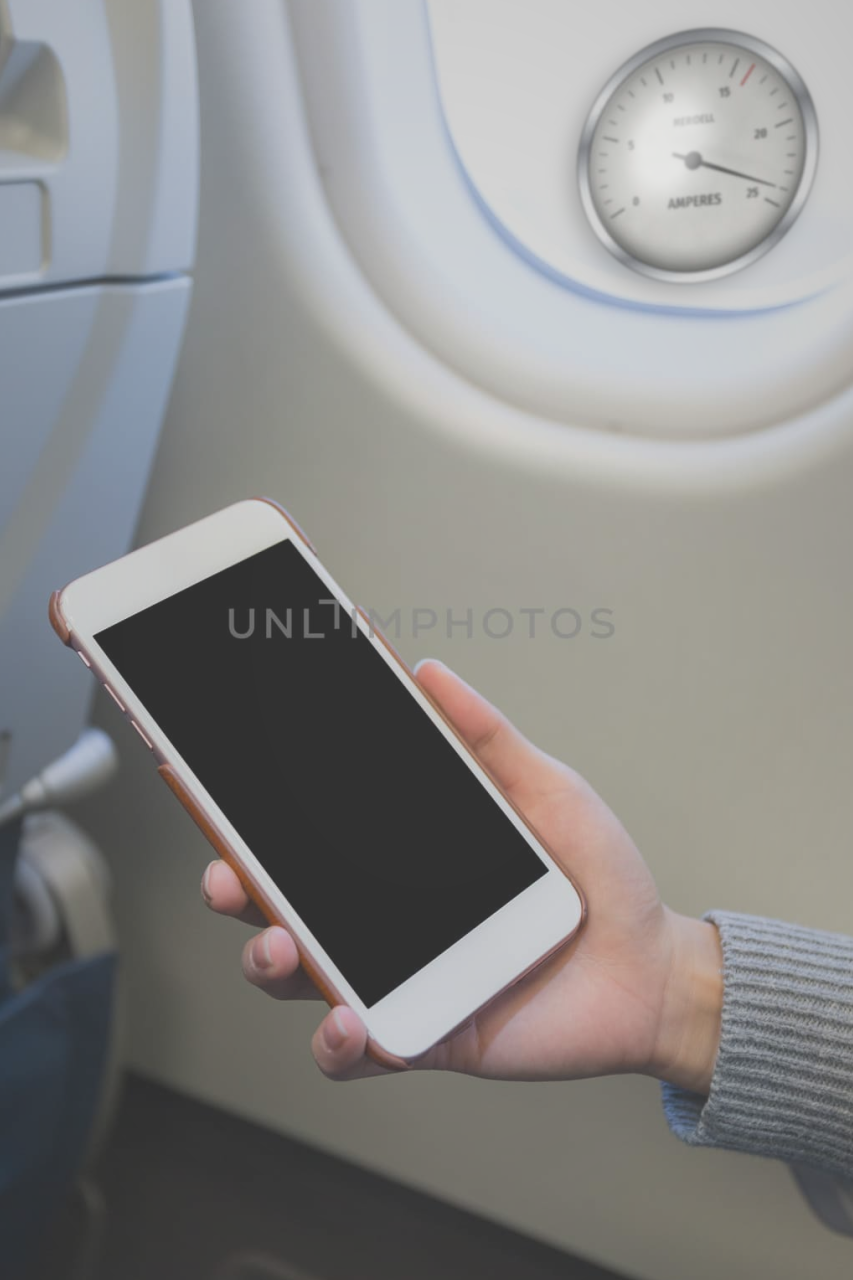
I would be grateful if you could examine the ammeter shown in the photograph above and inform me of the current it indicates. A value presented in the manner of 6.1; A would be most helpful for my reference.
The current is 24; A
